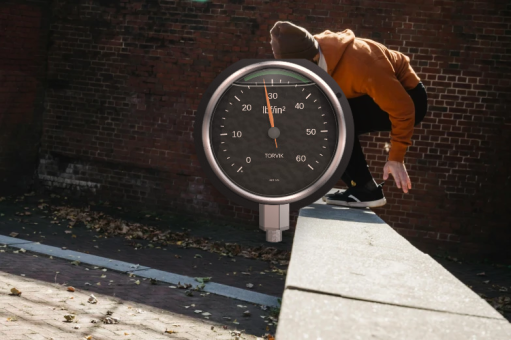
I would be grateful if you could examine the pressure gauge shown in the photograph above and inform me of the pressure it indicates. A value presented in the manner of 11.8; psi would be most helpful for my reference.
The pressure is 28; psi
